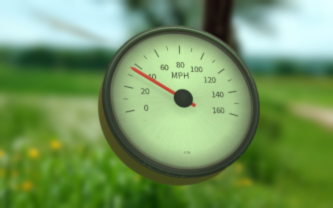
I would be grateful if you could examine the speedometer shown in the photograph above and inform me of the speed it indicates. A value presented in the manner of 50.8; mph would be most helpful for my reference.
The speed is 35; mph
